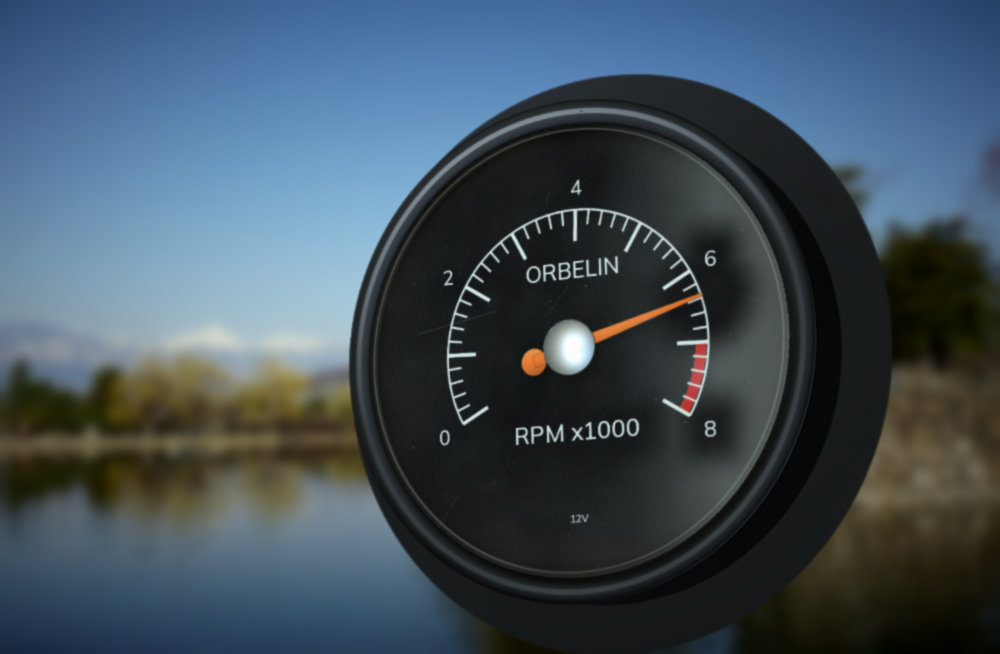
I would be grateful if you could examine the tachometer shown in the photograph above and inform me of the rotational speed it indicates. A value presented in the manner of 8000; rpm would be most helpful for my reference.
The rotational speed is 6400; rpm
